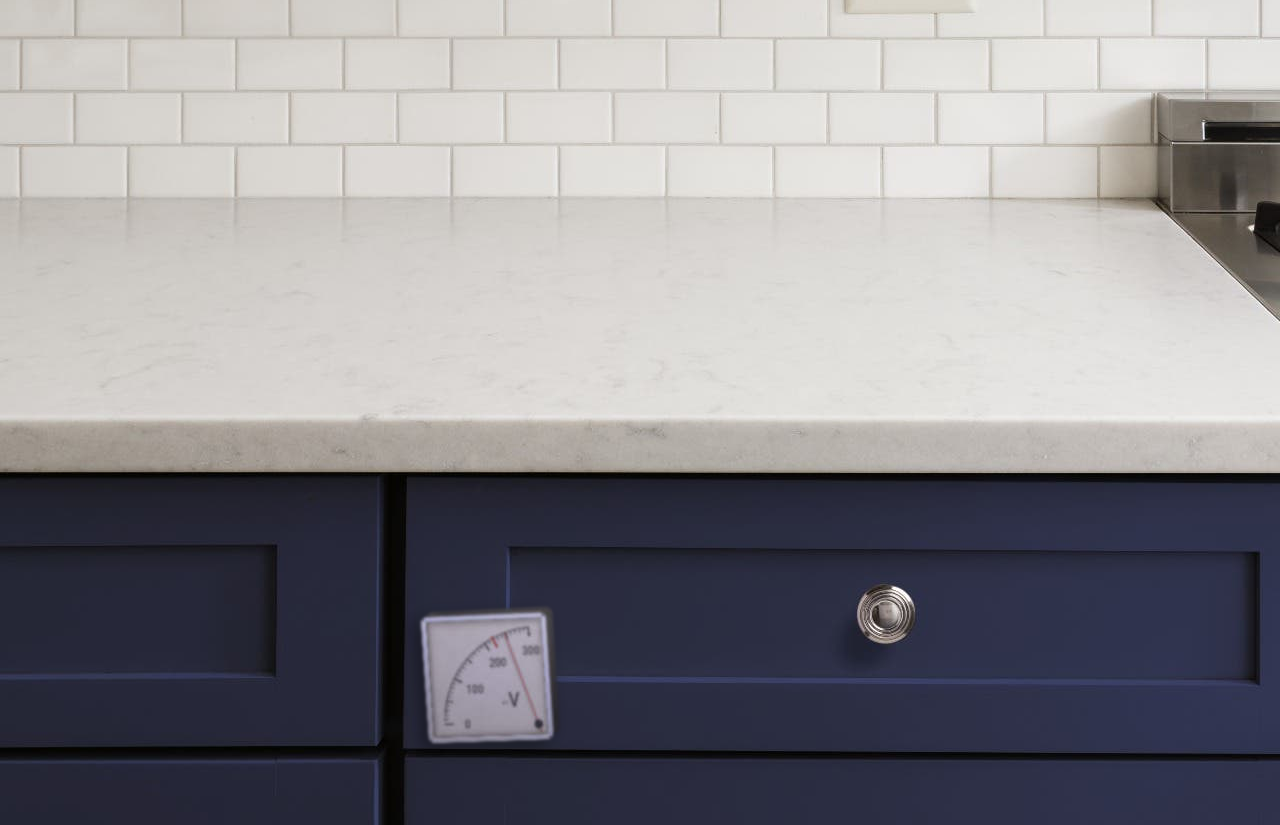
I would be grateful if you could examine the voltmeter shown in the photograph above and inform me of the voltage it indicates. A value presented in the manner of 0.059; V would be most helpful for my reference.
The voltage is 250; V
